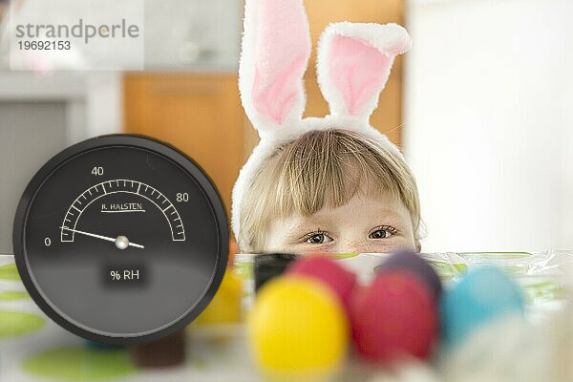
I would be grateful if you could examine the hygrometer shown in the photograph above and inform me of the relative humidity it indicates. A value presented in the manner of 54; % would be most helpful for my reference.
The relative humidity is 8; %
